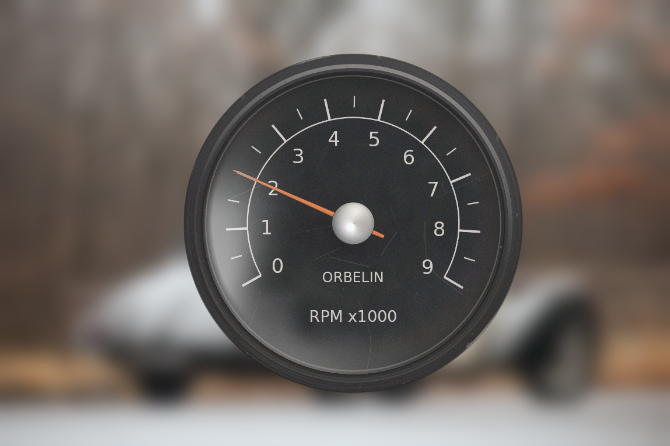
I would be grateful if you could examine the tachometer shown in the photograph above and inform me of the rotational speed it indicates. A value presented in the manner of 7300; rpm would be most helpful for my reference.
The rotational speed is 2000; rpm
